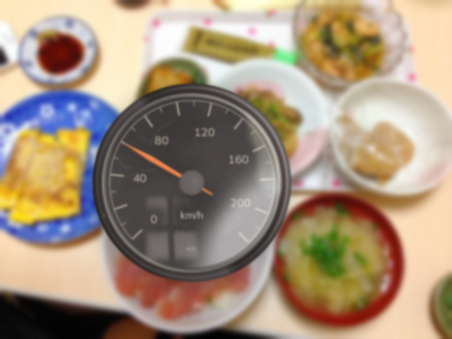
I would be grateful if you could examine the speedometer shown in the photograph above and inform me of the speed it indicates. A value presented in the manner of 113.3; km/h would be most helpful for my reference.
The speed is 60; km/h
